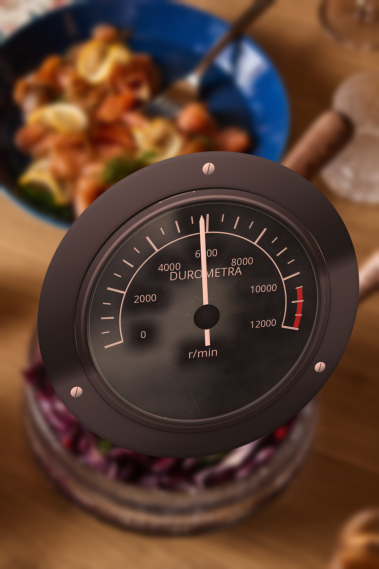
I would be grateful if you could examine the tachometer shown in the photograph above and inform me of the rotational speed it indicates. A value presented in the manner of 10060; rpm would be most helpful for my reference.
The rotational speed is 5750; rpm
